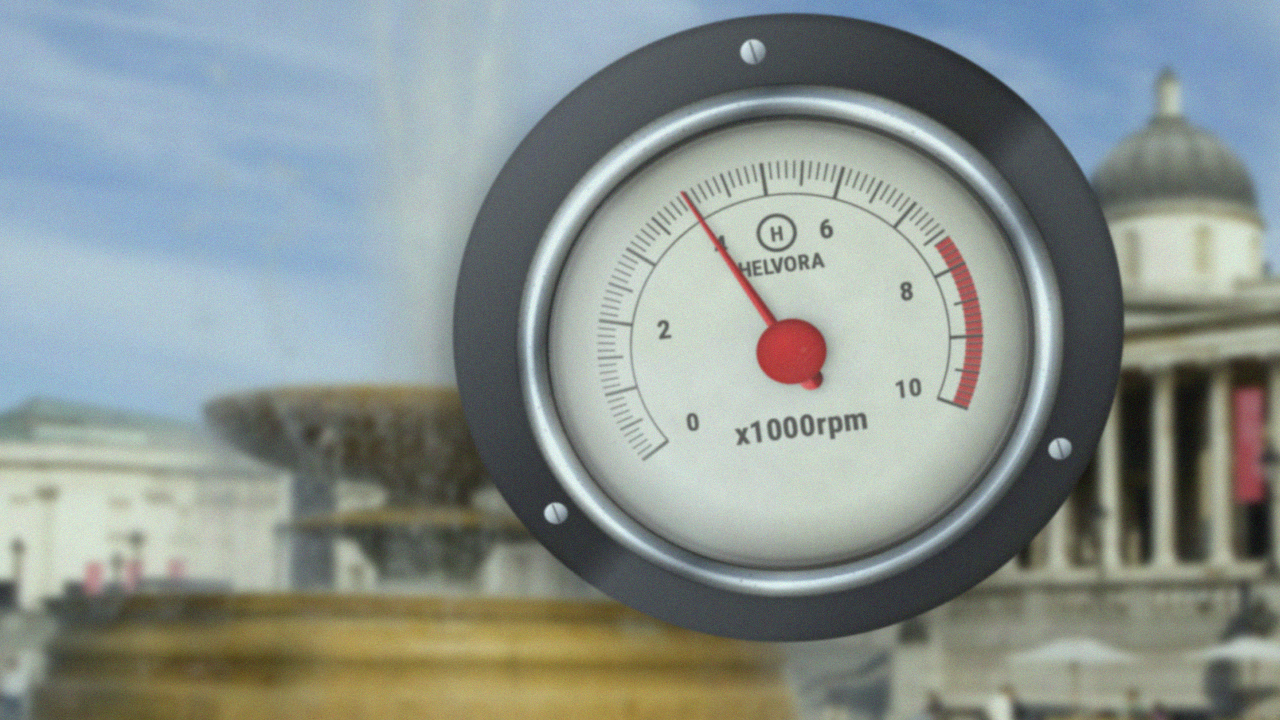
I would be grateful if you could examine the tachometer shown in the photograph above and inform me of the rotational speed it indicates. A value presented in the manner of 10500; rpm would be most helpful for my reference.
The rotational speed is 4000; rpm
